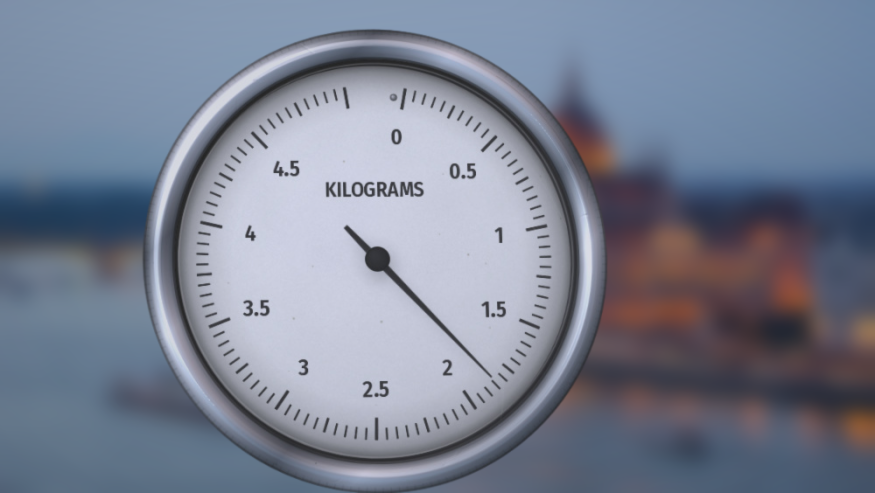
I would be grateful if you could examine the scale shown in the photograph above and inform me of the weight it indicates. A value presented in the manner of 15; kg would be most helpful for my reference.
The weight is 1.85; kg
